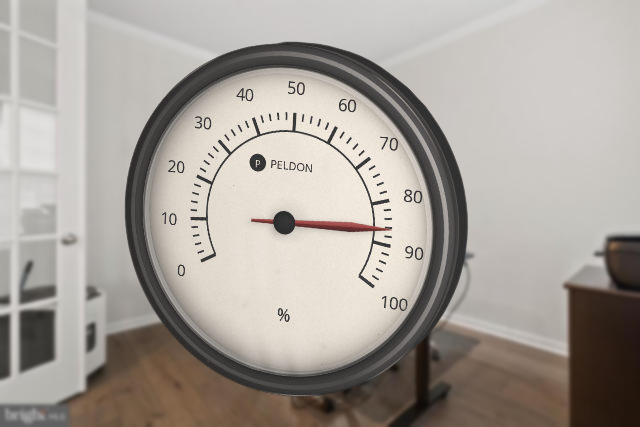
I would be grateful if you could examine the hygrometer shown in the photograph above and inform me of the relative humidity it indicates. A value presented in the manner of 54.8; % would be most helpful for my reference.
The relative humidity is 86; %
